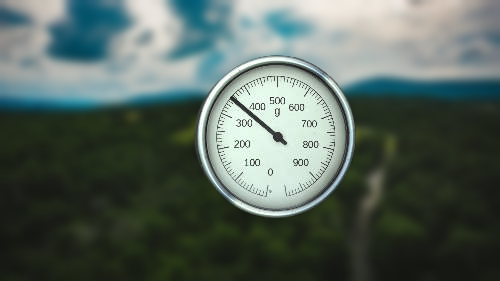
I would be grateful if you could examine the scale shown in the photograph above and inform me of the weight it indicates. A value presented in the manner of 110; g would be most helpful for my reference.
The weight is 350; g
